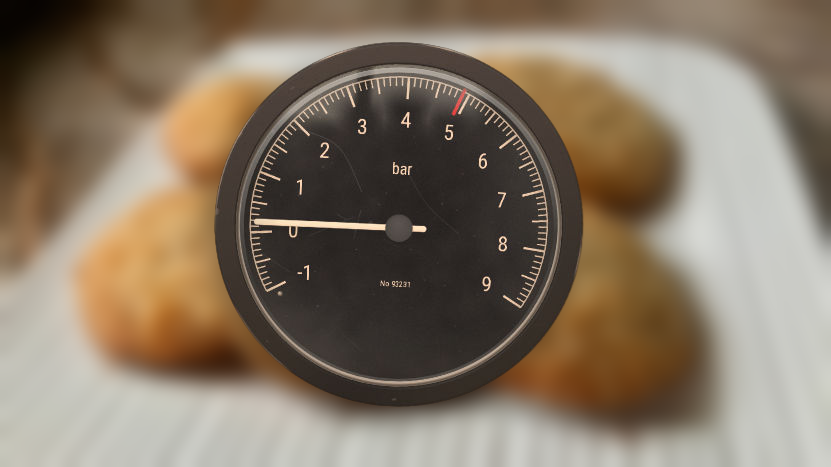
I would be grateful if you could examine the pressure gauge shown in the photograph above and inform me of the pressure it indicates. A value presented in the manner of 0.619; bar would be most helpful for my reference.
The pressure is 0.2; bar
